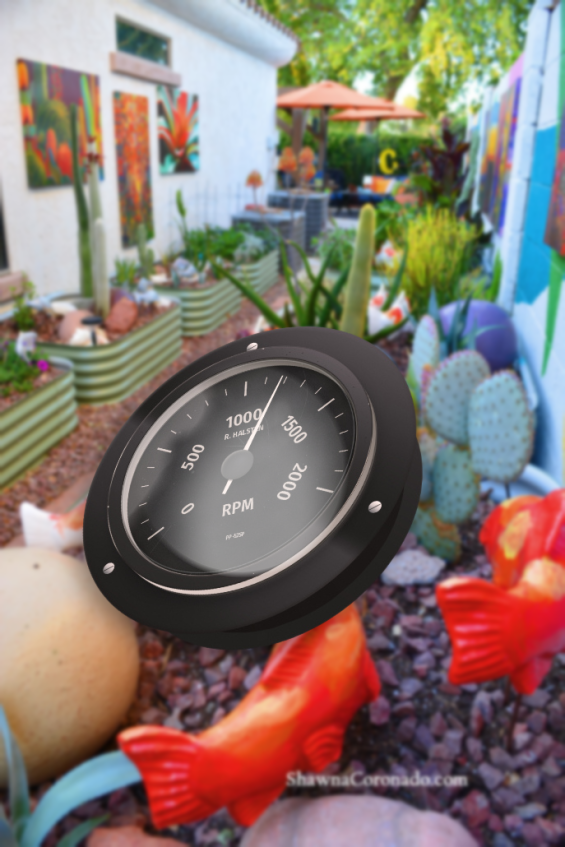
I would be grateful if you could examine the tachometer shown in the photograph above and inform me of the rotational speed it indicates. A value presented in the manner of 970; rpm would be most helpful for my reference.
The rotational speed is 1200; rpm
